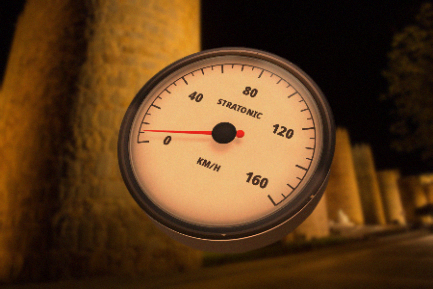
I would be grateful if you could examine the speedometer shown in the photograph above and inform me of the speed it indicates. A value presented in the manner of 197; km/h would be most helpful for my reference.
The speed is 5; km/h
